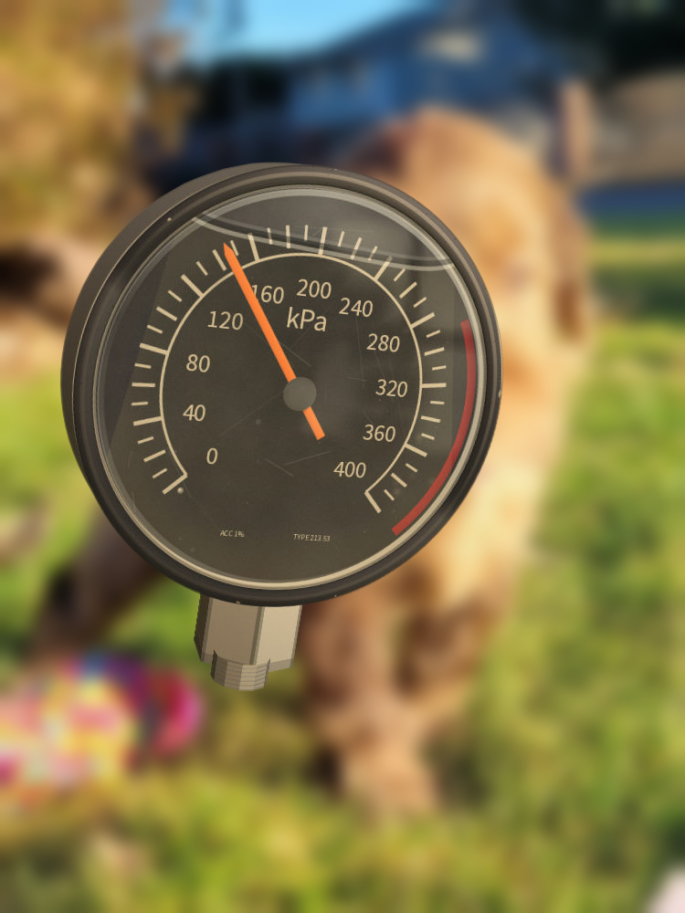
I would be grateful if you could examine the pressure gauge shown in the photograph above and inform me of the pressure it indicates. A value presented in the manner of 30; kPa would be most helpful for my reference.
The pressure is 145; kPa
